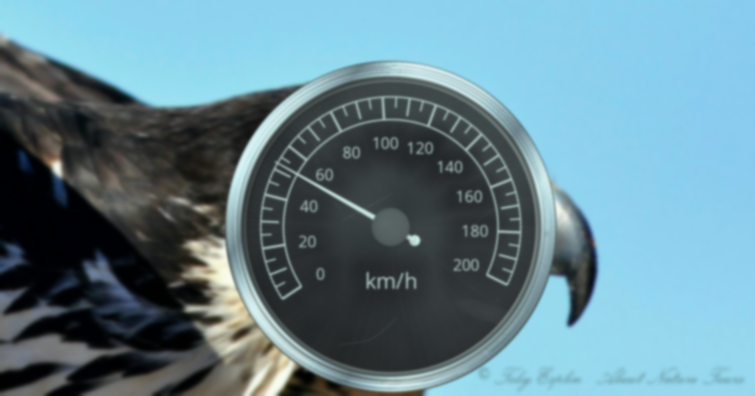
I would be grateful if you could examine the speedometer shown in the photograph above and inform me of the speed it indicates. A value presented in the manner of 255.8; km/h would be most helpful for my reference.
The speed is 52.5; km/h
